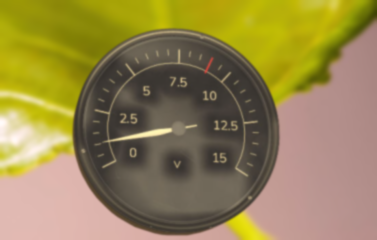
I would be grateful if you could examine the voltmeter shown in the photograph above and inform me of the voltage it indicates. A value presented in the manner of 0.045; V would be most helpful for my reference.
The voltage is 1; V
